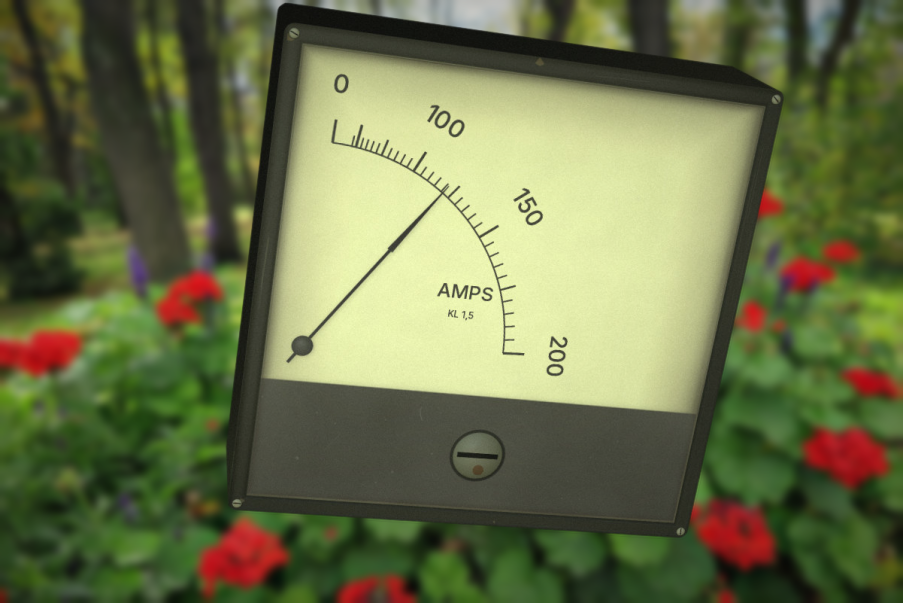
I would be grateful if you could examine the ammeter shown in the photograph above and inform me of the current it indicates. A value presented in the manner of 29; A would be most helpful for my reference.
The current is 120; A
